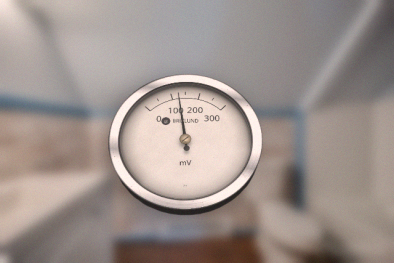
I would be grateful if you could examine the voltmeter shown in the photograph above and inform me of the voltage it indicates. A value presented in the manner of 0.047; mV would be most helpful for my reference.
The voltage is 125; mV
